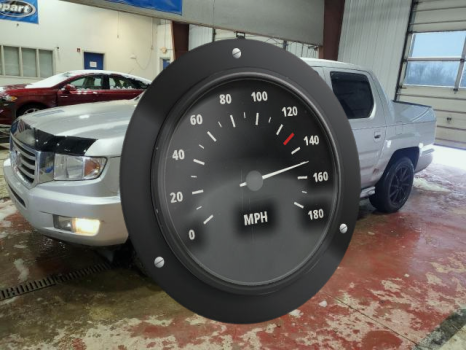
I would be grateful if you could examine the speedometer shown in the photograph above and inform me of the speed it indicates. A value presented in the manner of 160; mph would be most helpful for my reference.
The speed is 150; mph
